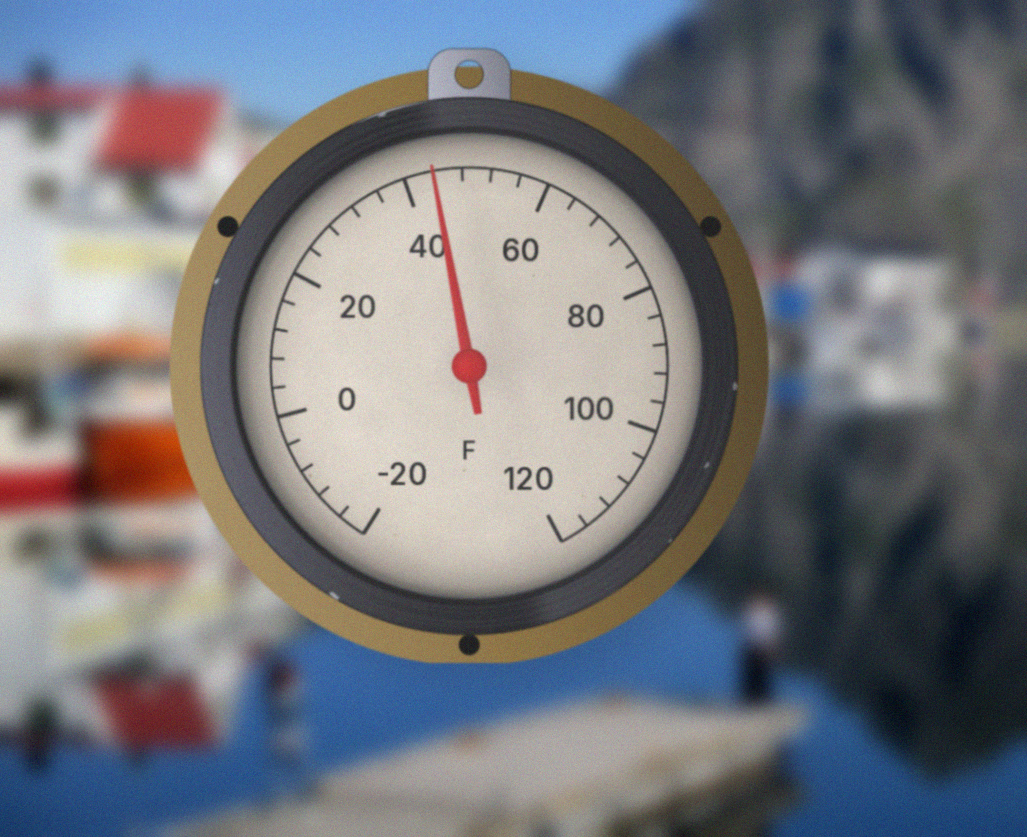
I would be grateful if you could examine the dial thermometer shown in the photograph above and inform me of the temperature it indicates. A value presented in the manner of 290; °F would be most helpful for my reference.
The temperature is 44; °F
